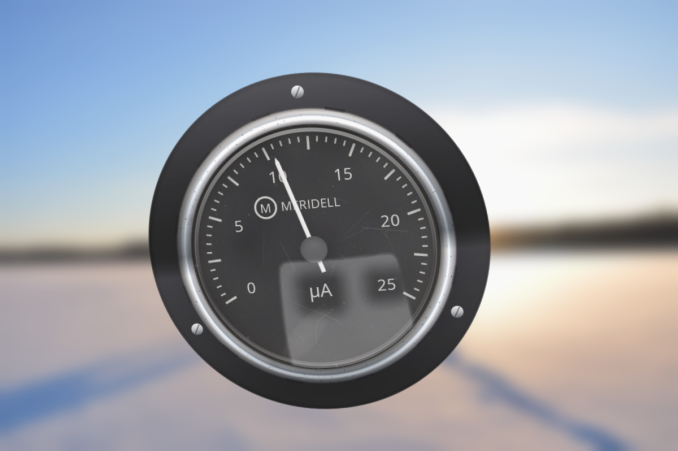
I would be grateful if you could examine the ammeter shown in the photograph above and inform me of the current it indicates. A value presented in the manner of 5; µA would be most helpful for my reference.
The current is 10.5; µA
